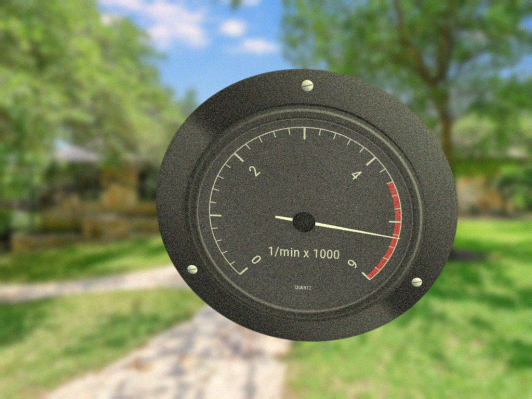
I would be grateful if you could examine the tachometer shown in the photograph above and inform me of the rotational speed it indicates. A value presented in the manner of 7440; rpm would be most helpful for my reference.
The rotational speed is 5200; rpm
